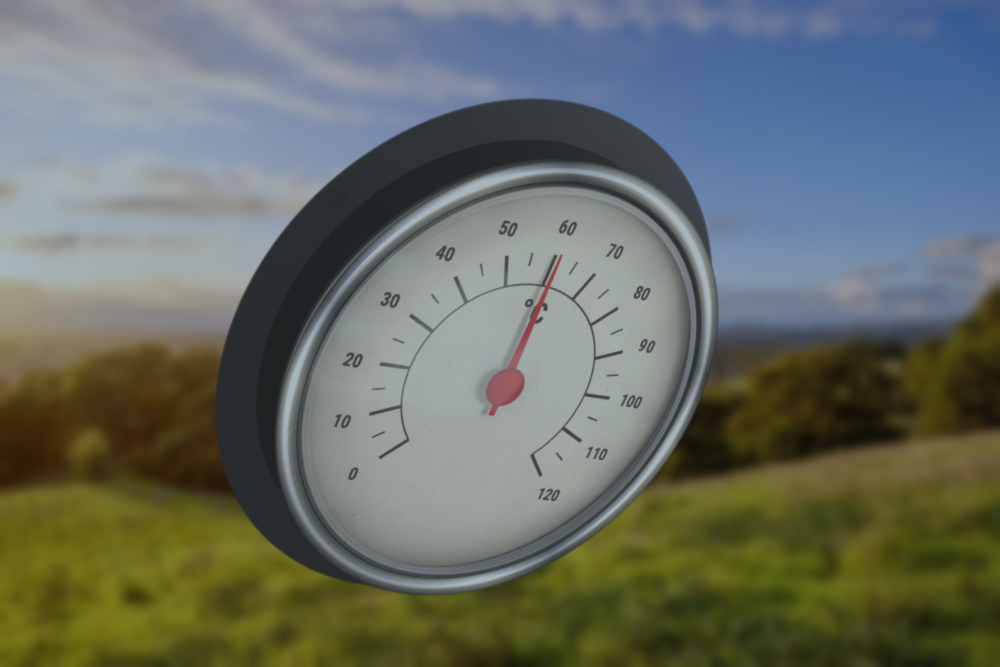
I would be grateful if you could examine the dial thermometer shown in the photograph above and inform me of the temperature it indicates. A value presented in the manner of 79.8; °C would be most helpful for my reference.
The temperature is 60; °C
